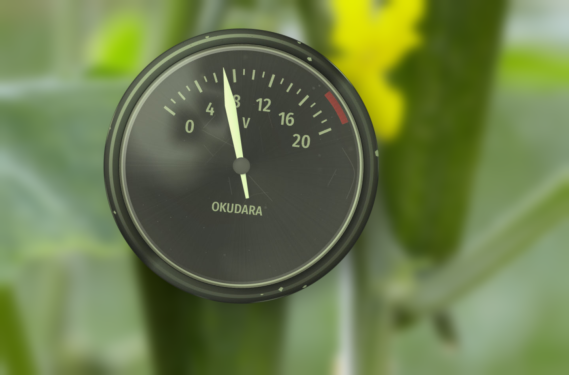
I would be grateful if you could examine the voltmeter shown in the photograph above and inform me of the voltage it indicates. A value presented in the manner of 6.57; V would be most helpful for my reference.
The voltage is 7; V
